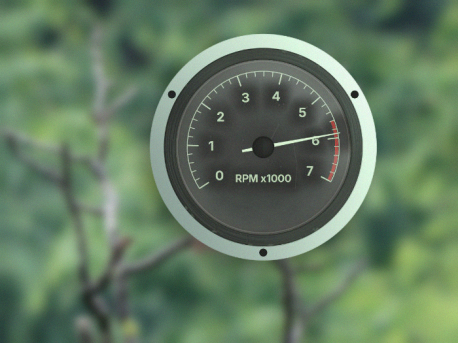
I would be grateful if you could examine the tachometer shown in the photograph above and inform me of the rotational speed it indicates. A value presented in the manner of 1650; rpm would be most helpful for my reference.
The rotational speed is 5900; rpm
